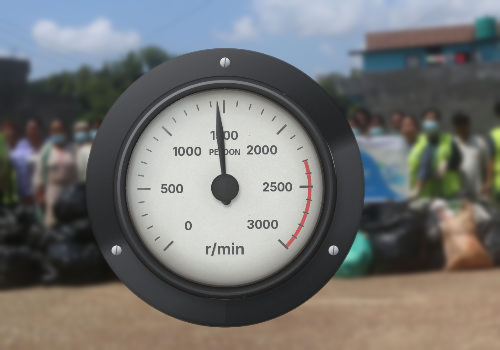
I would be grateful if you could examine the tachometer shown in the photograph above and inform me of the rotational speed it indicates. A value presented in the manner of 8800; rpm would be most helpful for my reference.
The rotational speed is 1450; rpm
